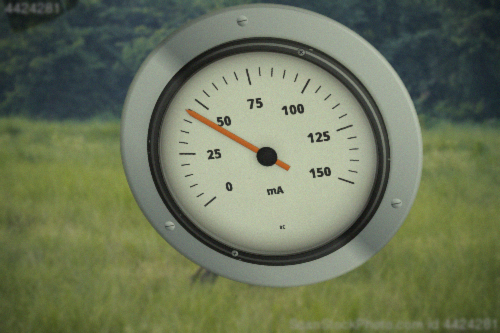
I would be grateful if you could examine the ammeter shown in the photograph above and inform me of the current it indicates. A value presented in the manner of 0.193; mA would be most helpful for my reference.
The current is 45; mA
